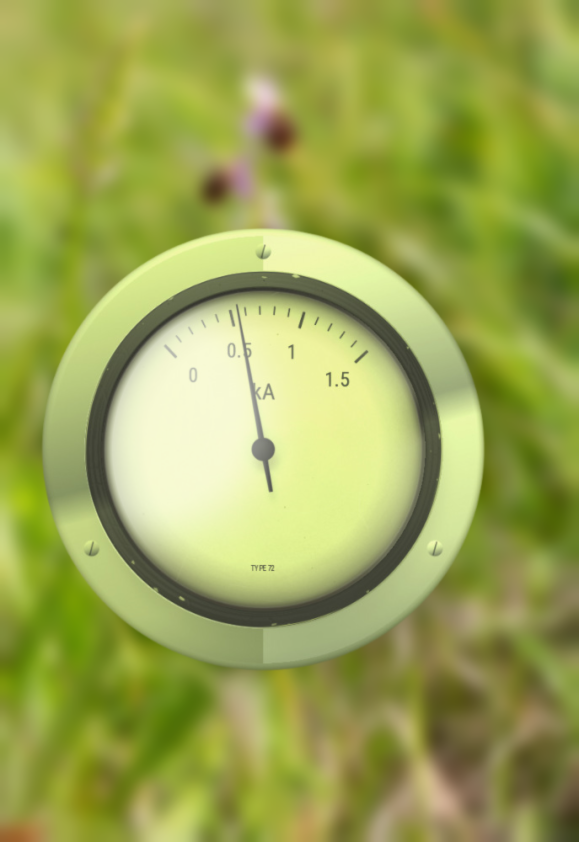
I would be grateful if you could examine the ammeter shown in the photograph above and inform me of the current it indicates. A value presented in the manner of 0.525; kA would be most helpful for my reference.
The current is 0.55; kA
